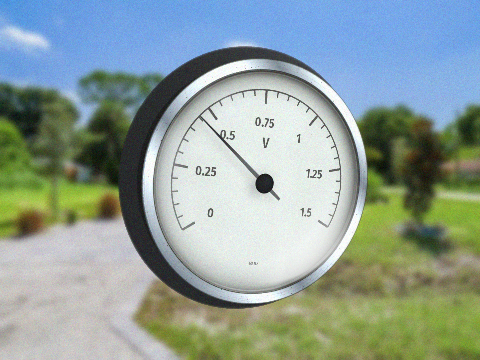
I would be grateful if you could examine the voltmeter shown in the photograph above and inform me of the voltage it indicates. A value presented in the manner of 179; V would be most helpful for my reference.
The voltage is 0.45; V
